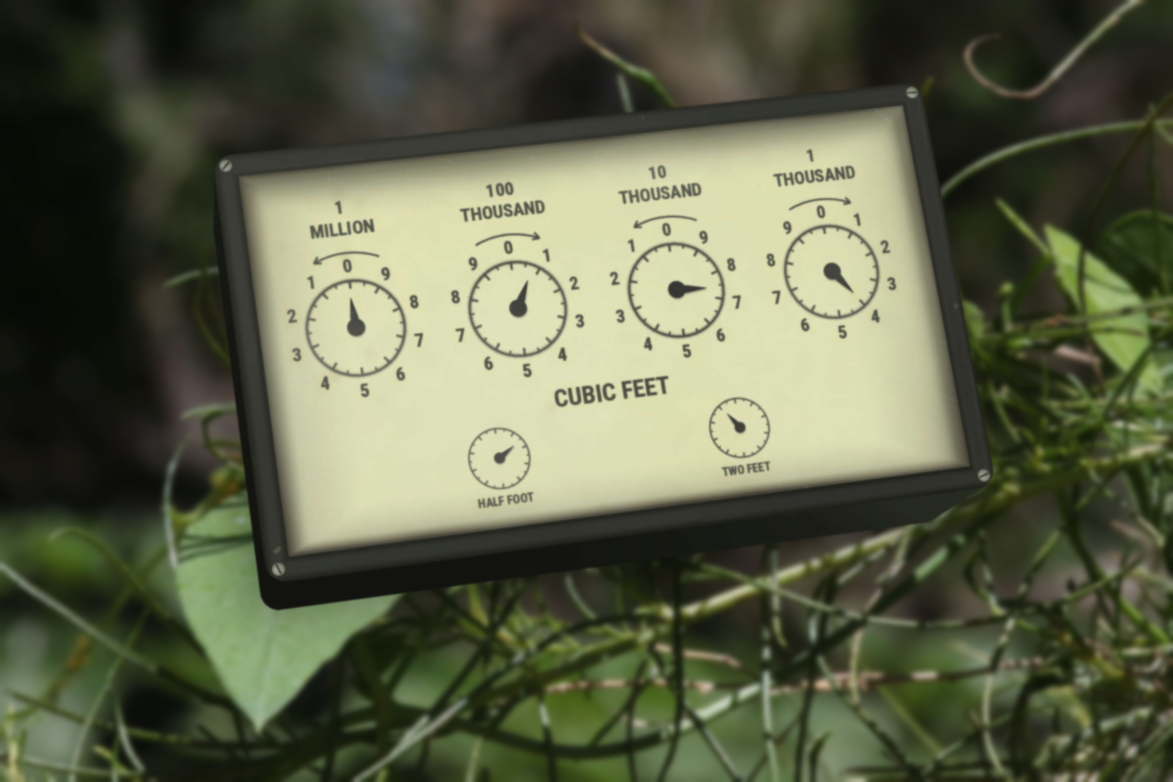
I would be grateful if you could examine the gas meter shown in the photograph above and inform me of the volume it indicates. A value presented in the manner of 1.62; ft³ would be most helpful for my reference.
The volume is 7400; ft³
